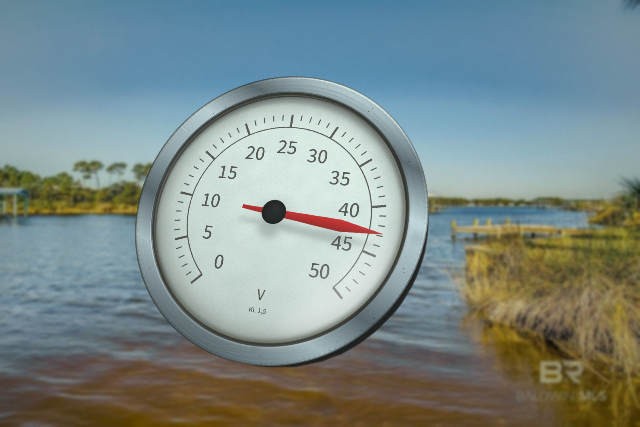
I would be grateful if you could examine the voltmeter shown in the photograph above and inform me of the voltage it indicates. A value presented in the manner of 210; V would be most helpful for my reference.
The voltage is 43; V
